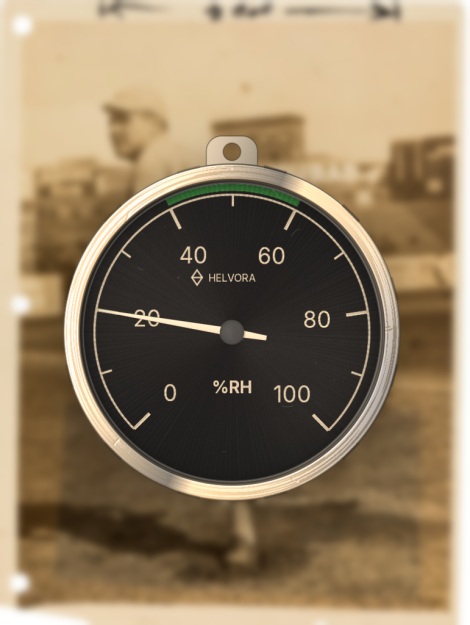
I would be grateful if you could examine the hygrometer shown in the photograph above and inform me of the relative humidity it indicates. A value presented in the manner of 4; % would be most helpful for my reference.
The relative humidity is 20; %
